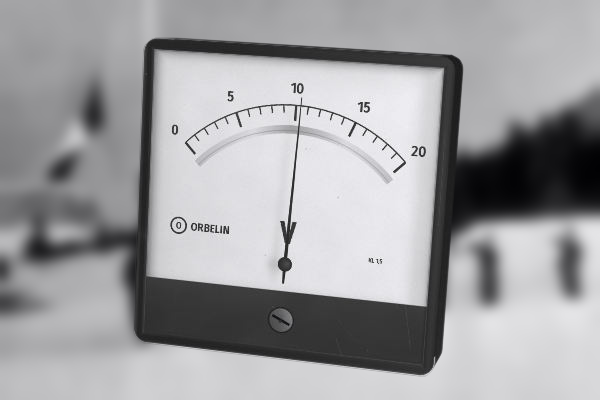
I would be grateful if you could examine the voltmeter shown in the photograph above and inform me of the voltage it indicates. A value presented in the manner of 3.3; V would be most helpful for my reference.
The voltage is 10.5; V
